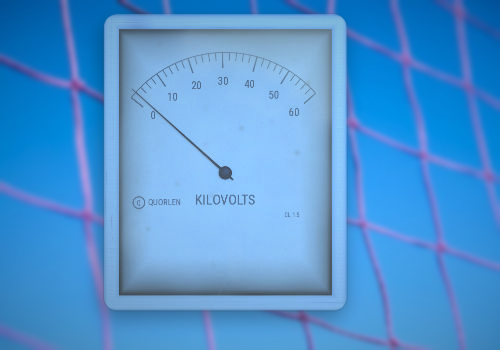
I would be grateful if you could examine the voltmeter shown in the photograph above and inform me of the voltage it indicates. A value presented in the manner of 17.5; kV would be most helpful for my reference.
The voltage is 2; kV
